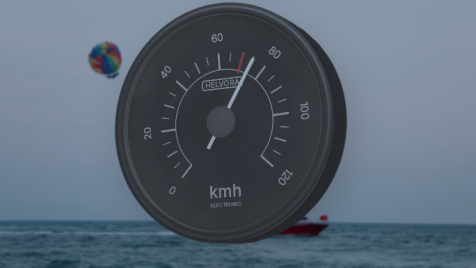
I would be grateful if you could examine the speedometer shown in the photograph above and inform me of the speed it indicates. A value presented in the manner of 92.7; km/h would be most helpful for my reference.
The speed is 75; km/h
